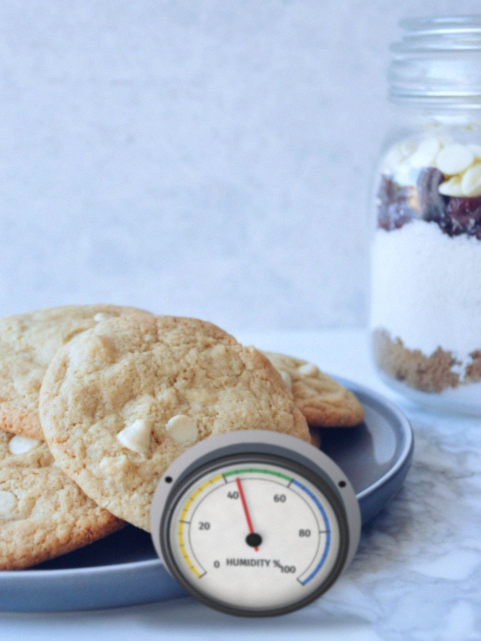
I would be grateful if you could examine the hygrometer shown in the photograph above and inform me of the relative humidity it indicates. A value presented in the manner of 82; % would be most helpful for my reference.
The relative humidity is 44; %
